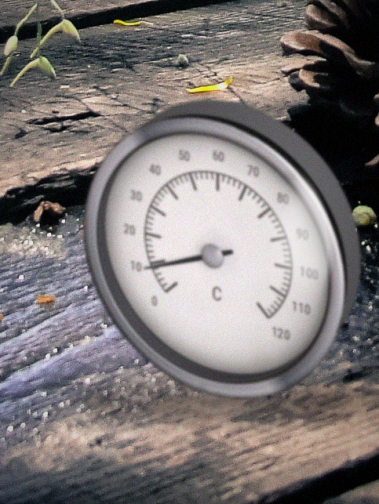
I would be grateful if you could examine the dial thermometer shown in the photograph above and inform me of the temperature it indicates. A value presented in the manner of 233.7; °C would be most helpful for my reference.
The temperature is 10; °C
